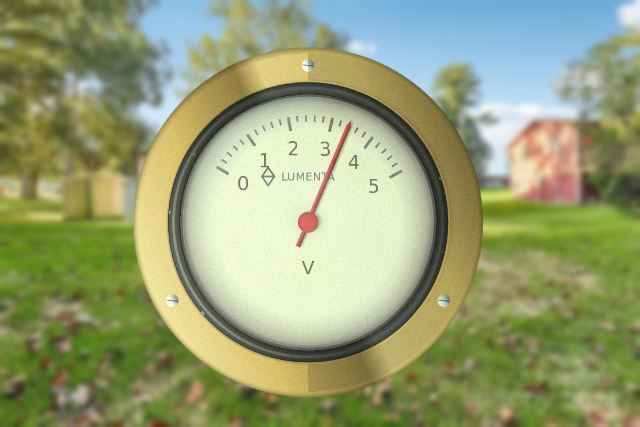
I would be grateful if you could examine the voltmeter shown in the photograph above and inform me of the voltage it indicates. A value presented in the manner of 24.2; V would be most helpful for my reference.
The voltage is 3.4; V
